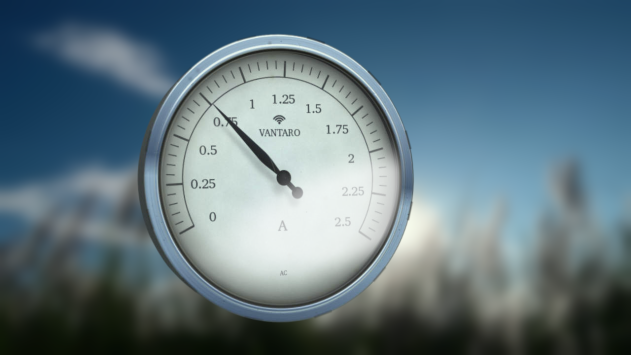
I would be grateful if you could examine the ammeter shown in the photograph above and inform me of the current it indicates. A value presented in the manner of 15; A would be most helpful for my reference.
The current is 0.75; A
